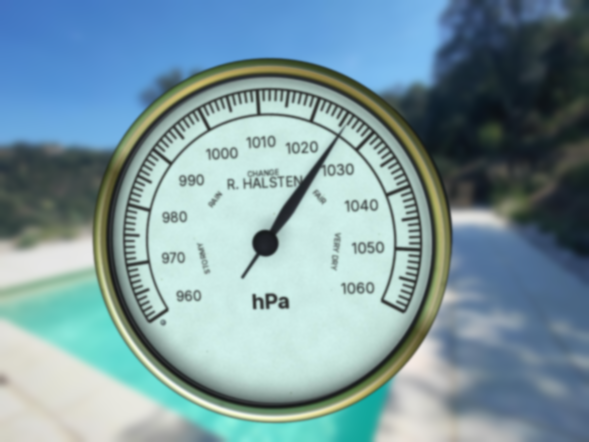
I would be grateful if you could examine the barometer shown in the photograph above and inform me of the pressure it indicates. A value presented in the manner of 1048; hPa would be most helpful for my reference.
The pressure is 1026; hPa
